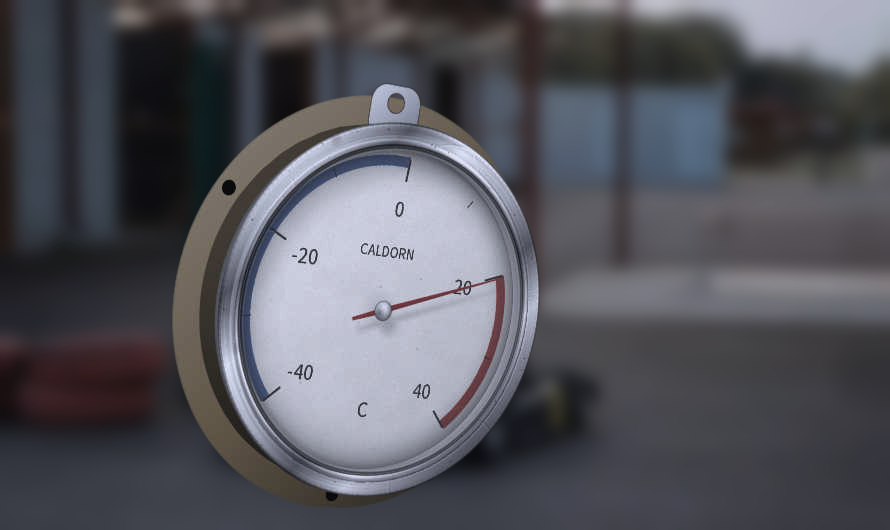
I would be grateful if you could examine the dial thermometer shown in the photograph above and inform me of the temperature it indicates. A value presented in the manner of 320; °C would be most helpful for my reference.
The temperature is 20; °C
